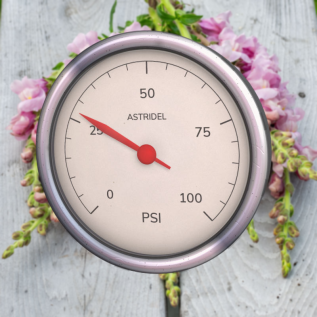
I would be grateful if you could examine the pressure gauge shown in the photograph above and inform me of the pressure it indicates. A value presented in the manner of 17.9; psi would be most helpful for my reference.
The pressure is 27.5; psi
